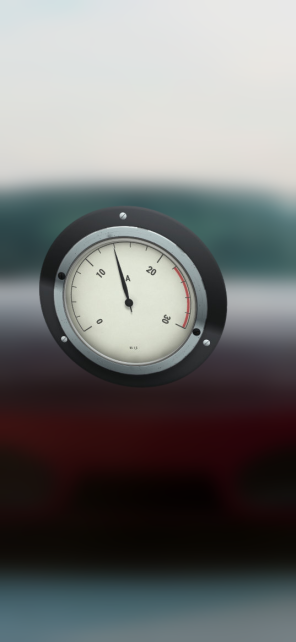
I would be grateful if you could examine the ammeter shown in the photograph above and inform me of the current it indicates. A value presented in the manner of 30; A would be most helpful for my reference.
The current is 14; A
